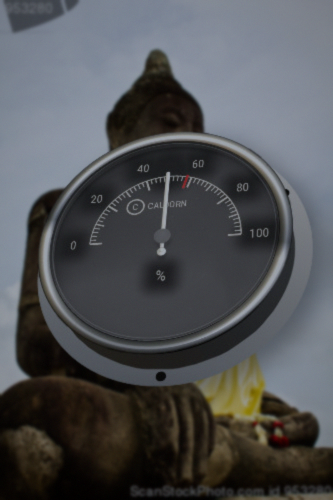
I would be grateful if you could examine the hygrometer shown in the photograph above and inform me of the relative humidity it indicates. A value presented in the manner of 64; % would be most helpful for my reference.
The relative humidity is 50; %
